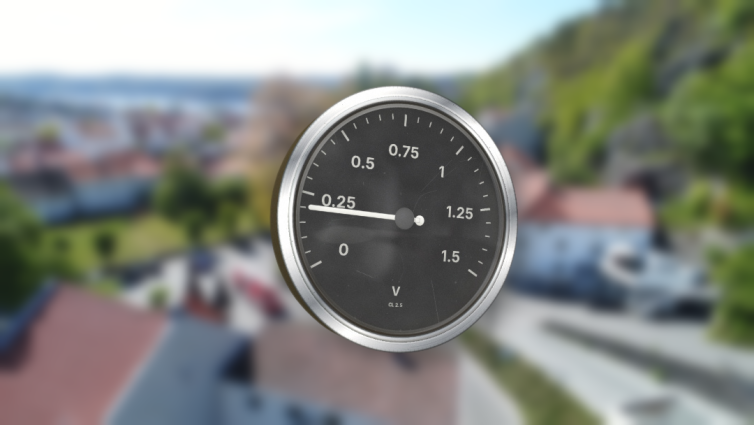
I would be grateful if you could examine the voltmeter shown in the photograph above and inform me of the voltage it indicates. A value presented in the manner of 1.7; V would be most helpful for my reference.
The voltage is 0.2; V
